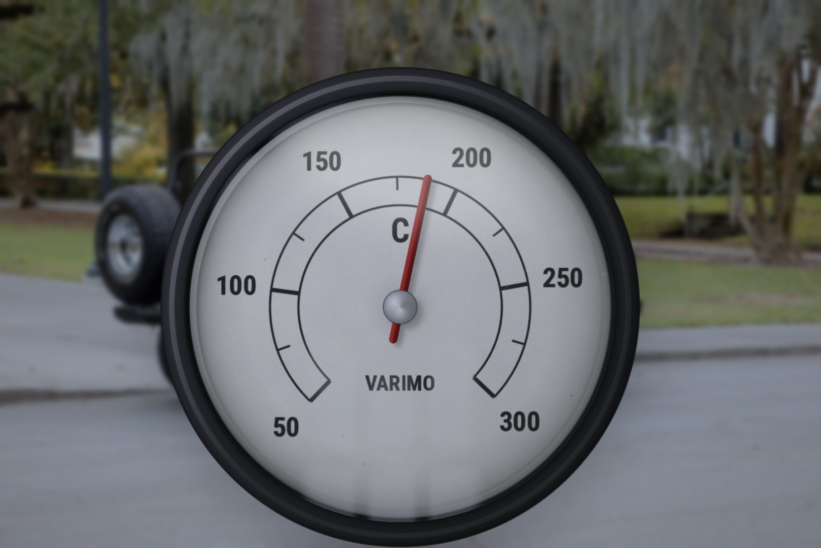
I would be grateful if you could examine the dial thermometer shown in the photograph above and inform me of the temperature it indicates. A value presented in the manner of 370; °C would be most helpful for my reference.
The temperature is 187.5; °C
